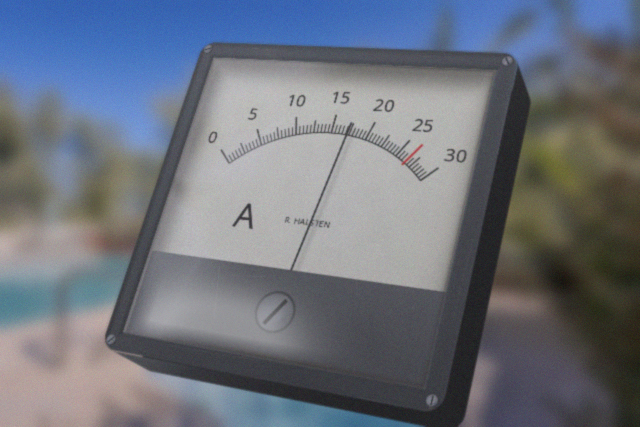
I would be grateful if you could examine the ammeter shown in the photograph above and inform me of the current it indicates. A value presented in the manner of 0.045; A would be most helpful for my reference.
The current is 17.5; A
